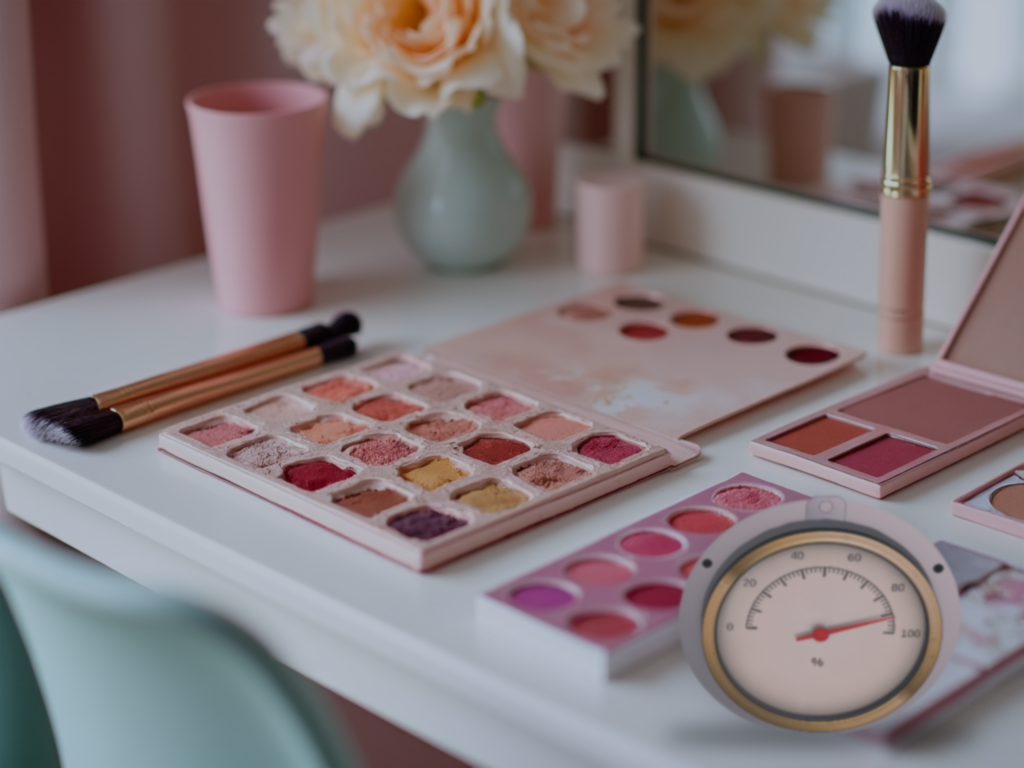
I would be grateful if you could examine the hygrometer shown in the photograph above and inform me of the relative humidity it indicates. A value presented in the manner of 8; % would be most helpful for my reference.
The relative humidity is 90; %
